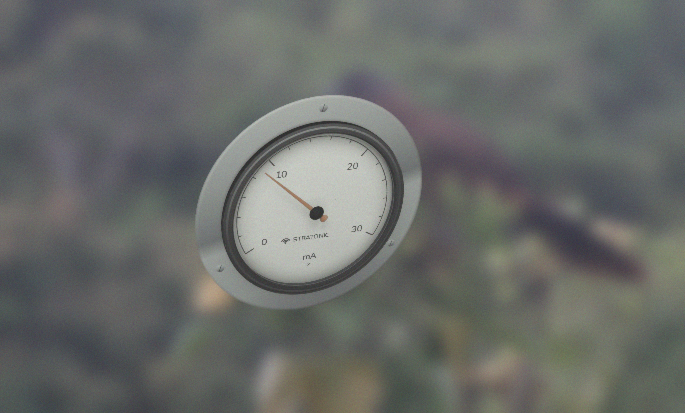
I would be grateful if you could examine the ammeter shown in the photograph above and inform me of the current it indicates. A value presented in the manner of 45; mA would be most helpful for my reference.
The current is 9; mA
